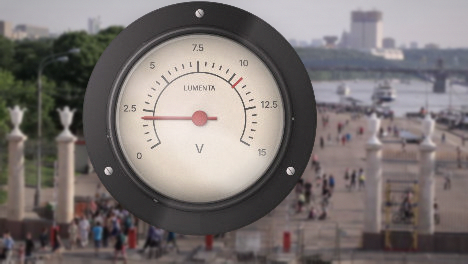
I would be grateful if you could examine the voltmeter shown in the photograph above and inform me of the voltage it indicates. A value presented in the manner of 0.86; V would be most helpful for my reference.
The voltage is 2; V
